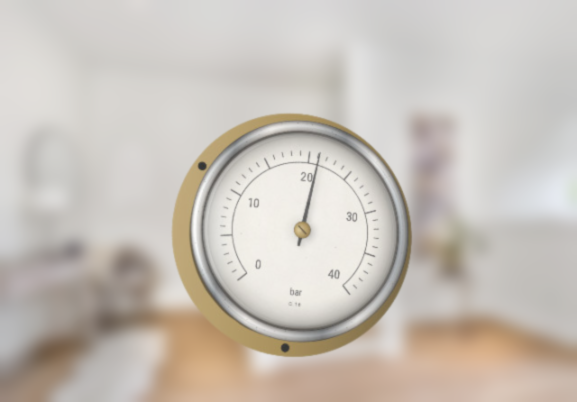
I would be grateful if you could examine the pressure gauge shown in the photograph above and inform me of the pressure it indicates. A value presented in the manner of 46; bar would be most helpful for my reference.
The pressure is 21; bar
